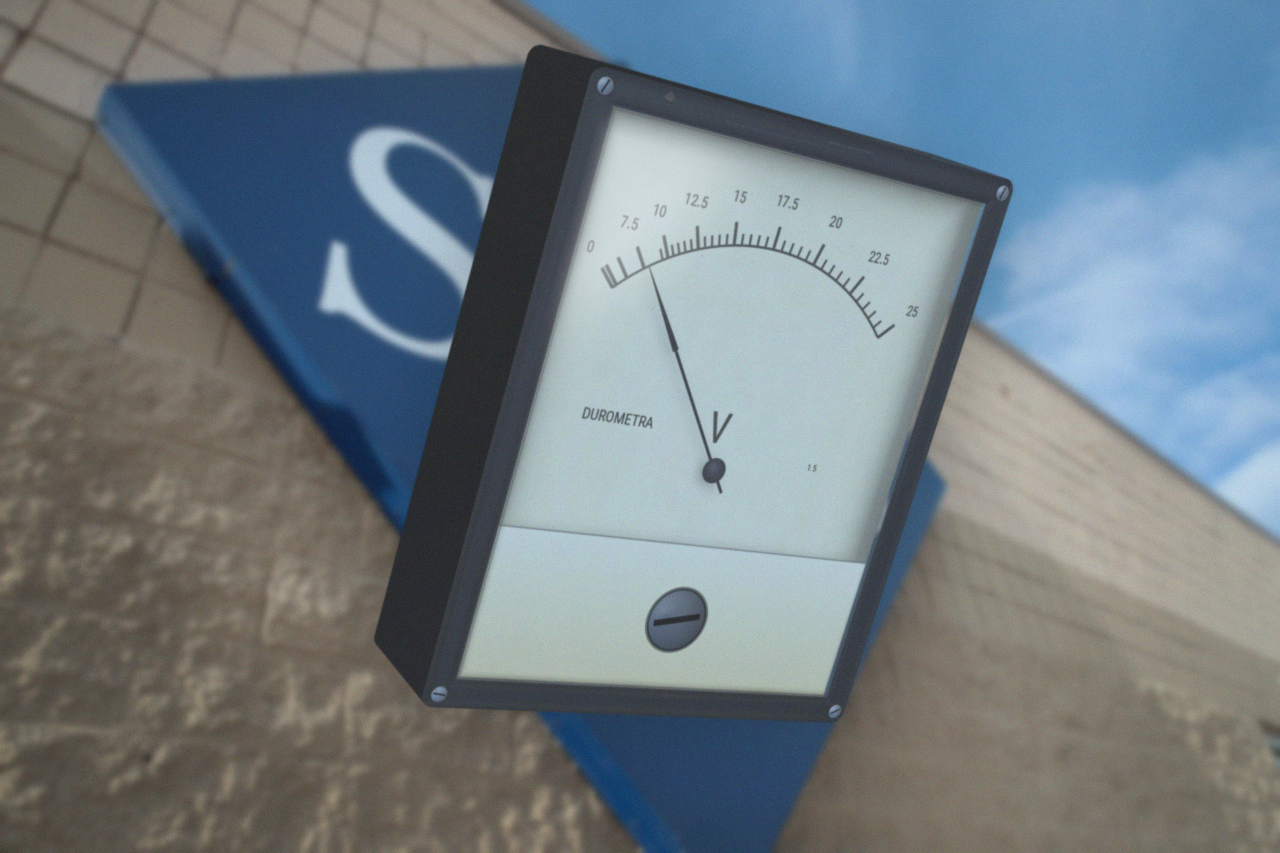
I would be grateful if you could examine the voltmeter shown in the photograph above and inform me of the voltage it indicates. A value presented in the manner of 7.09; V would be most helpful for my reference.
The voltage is 7.5; V
